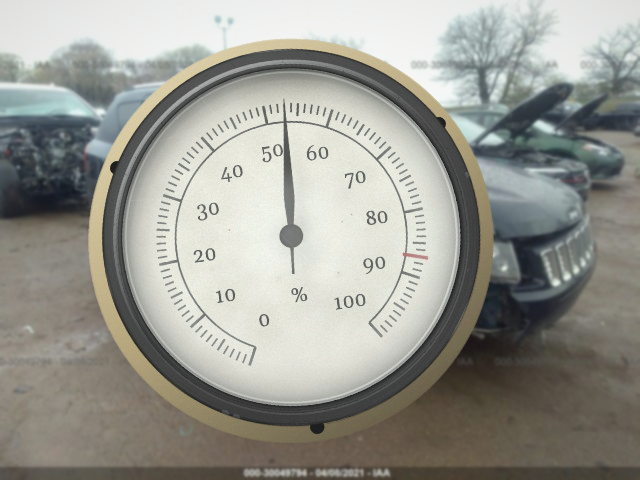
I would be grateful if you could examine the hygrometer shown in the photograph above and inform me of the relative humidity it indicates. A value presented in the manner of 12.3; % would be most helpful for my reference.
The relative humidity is 53; %
